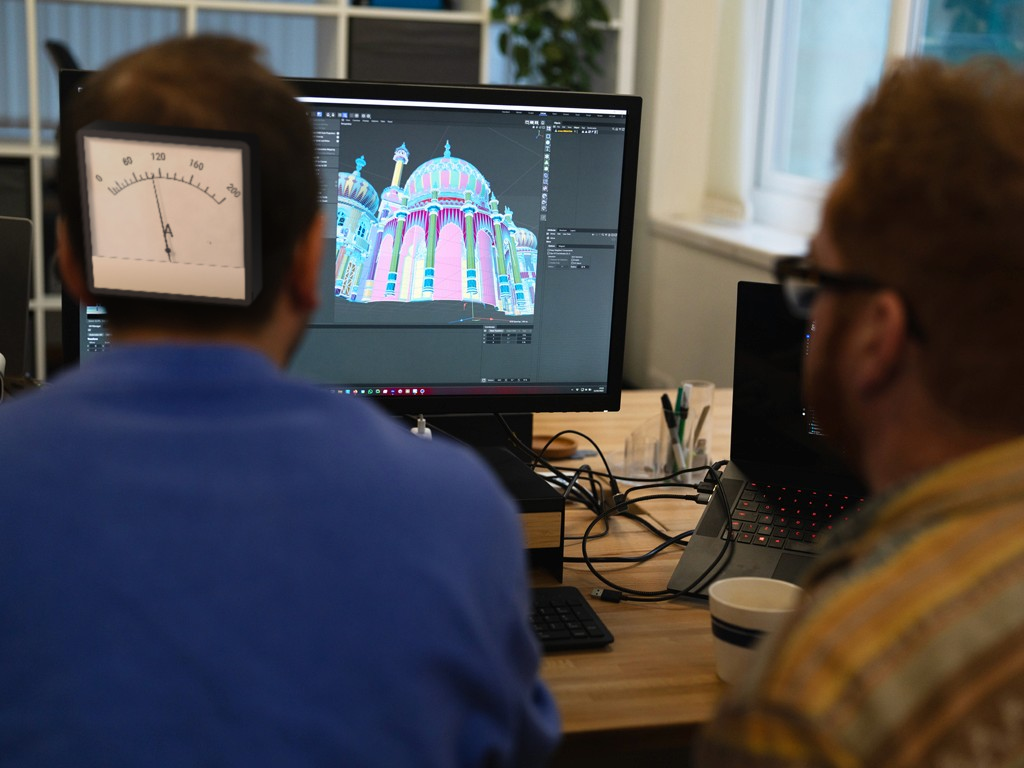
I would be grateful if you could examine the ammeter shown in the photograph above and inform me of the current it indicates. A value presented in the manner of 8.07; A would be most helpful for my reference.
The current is 110; A
